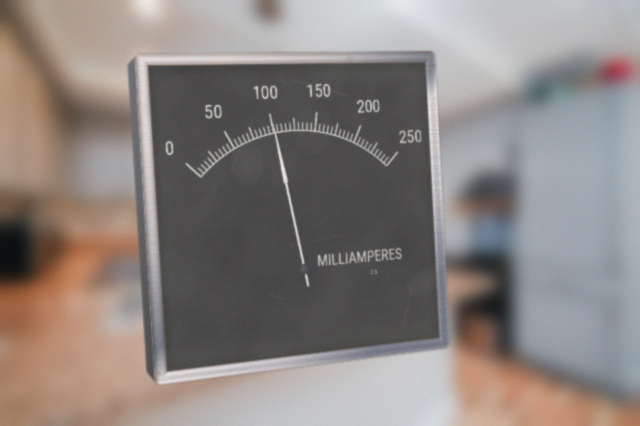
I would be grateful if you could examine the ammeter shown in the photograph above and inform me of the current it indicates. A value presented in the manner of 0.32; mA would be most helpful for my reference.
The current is 100; mA
